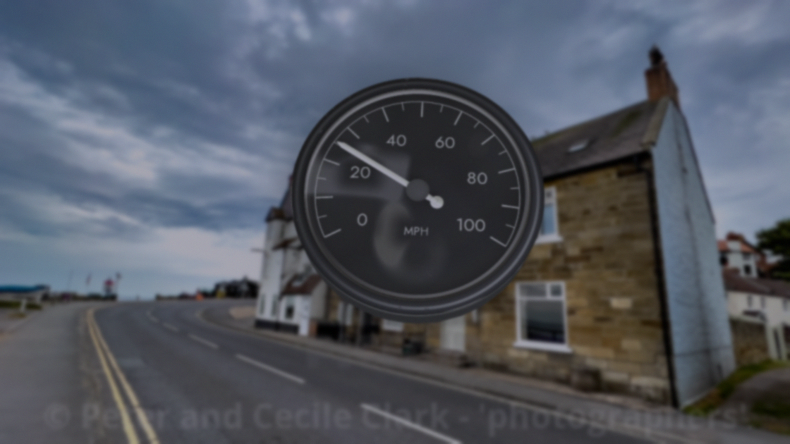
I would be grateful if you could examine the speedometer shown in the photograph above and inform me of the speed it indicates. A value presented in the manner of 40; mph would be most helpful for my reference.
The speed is 25; mph
